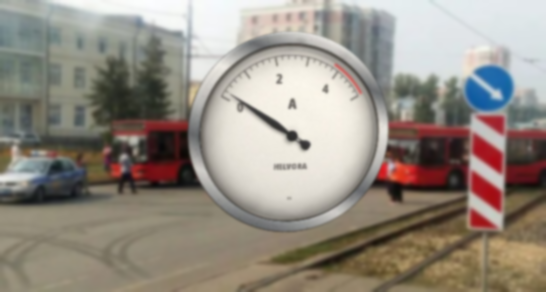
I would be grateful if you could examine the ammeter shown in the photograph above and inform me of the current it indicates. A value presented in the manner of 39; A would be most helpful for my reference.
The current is 0.2; A
